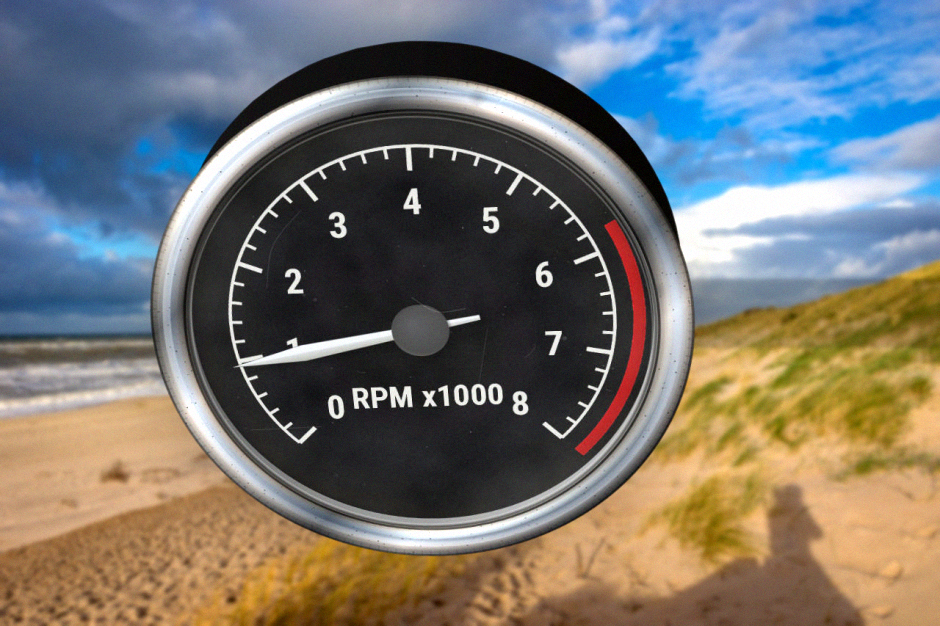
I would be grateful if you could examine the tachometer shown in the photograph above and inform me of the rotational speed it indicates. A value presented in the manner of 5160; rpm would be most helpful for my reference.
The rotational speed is 1000; rpm
